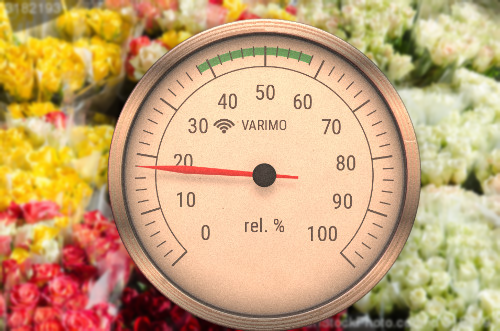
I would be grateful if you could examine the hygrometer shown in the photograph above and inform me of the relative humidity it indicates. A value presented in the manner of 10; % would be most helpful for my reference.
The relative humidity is 18; %
